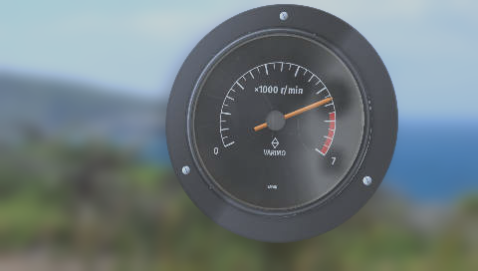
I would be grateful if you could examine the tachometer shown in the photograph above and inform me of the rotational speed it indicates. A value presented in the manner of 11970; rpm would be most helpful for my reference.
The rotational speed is 5375; rpm
